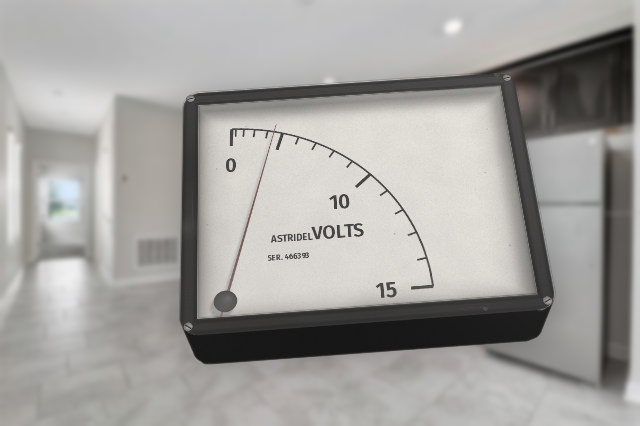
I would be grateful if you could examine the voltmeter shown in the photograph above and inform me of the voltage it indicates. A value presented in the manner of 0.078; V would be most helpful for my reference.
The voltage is 4.5; V
